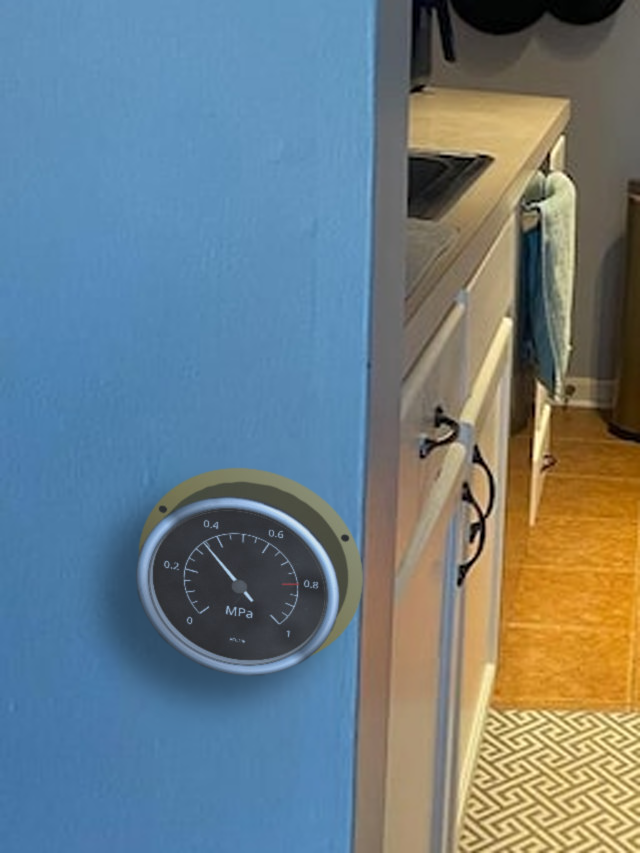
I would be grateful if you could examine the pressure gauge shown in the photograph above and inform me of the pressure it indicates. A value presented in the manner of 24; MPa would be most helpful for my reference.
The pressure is 0.35; MPa
